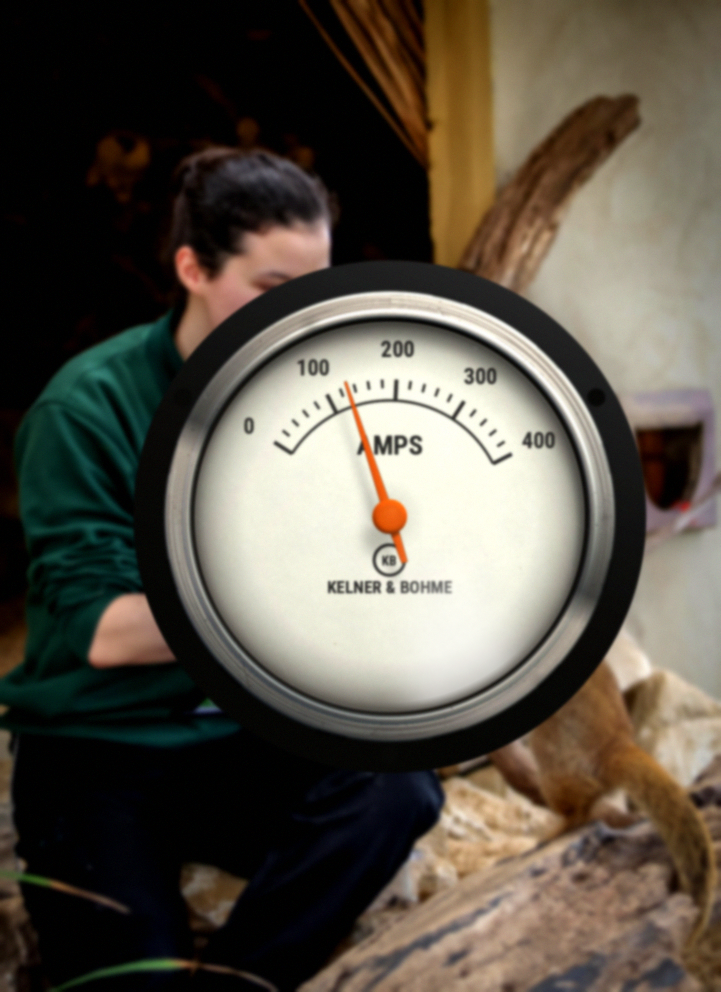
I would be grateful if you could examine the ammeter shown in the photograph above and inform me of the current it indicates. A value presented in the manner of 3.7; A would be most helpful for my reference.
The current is 130; A
